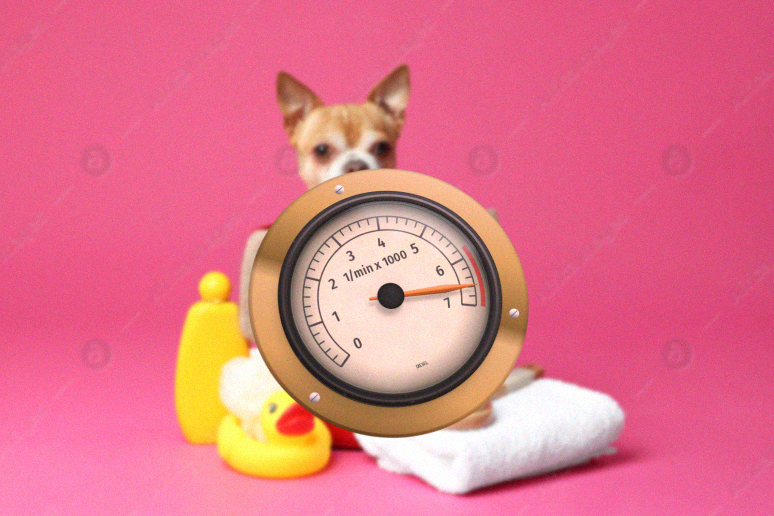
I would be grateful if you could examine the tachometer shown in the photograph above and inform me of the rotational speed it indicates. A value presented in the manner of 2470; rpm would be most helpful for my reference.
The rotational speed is 6600; rpm
